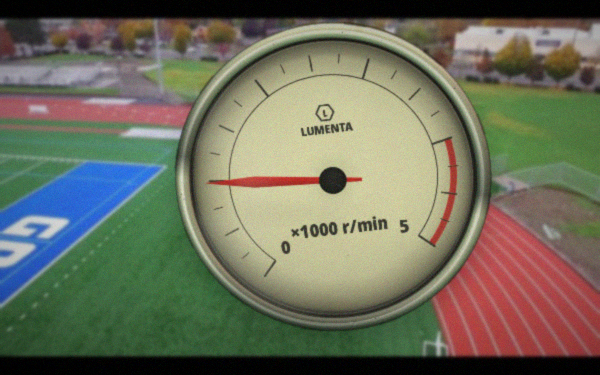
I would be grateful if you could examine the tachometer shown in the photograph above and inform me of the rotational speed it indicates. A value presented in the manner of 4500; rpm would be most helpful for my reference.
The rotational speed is 1000; rpm
